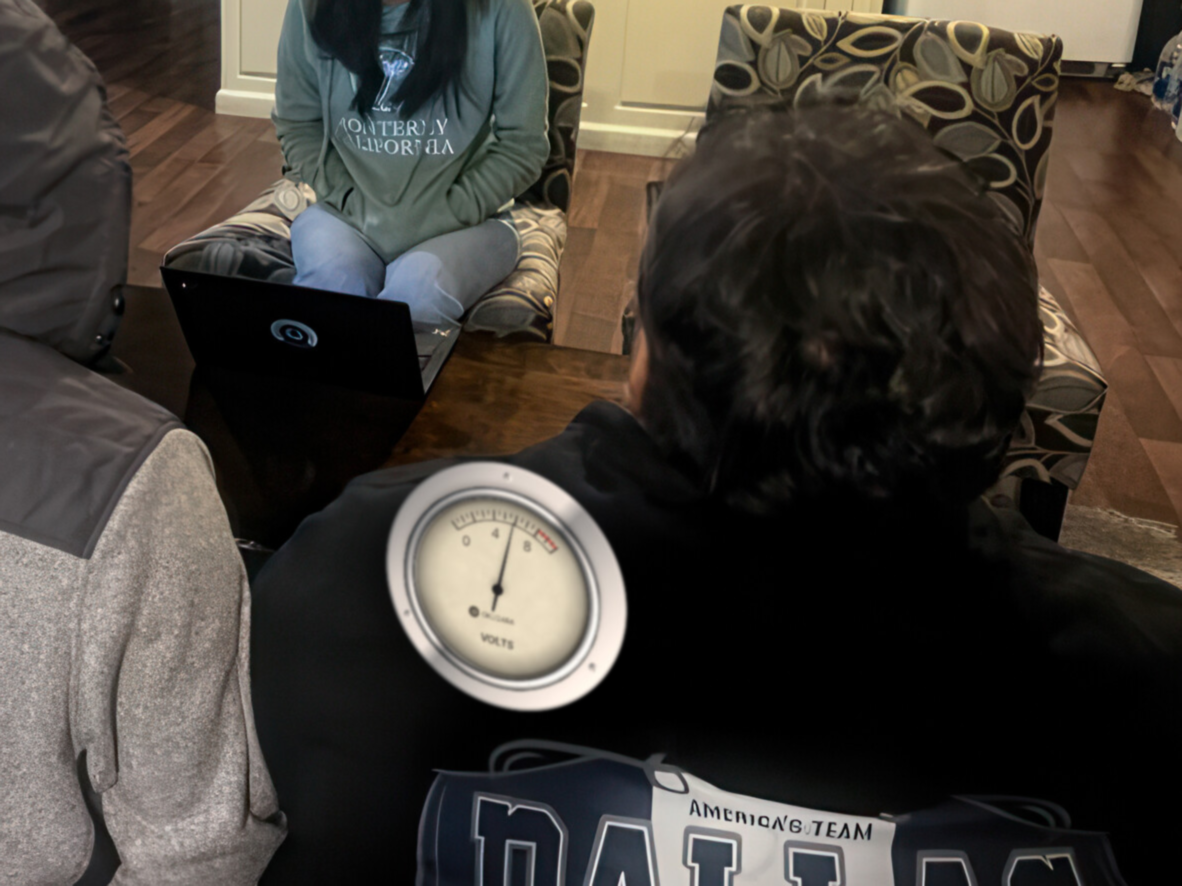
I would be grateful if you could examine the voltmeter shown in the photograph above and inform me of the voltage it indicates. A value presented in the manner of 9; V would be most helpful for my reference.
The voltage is 6; V
